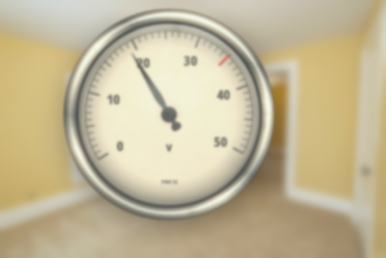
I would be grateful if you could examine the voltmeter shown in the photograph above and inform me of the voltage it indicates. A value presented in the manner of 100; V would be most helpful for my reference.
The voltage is 19; V
